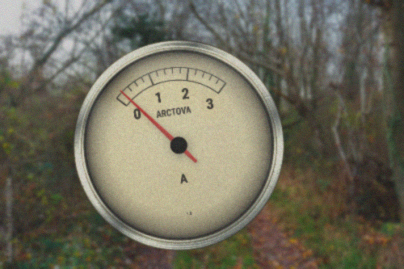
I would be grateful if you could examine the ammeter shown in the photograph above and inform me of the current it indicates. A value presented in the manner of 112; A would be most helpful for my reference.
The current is 0.2; A
